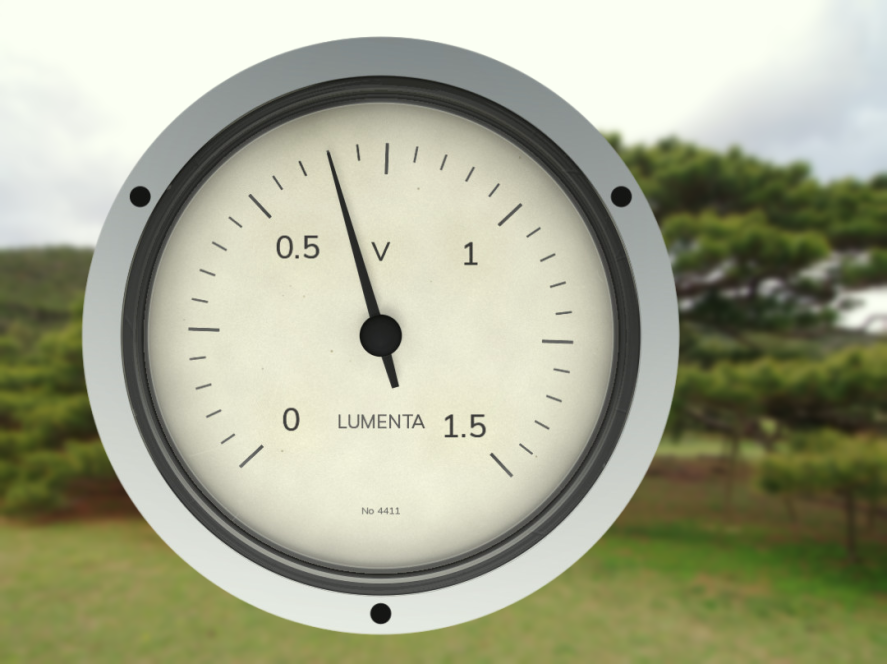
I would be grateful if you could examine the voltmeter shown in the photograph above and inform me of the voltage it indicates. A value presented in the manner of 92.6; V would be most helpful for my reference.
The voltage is 0.65; V
